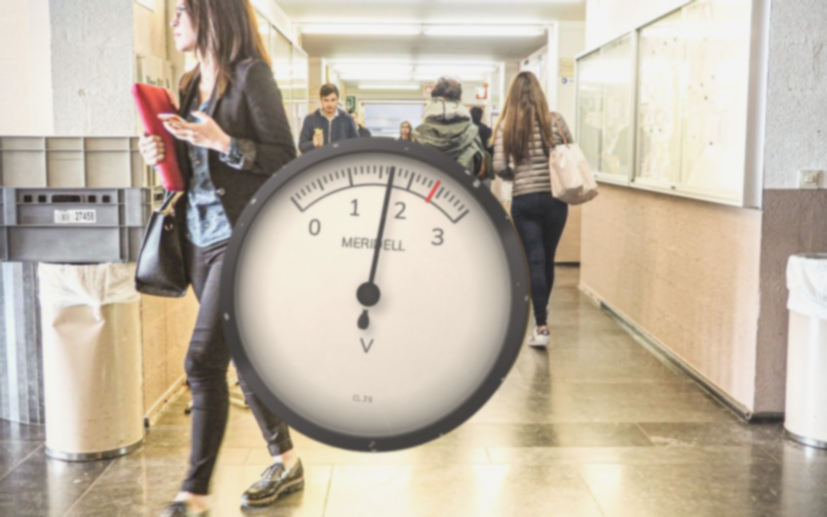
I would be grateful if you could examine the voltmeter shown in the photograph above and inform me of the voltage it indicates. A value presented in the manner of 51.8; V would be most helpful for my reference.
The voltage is 1.7; V
